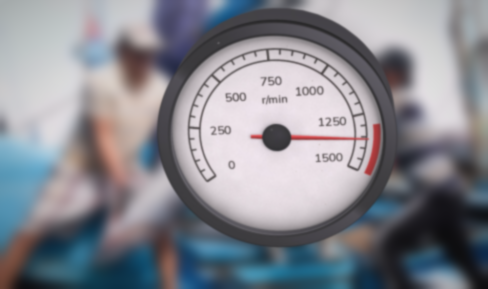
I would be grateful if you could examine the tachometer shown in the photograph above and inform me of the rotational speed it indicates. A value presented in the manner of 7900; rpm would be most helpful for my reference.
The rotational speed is 1350; rpm
